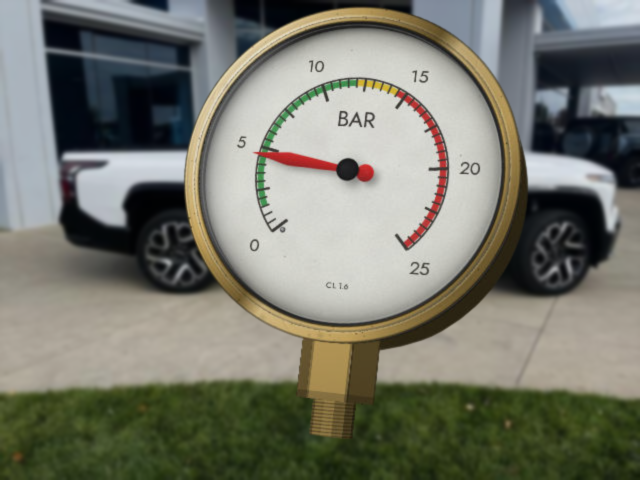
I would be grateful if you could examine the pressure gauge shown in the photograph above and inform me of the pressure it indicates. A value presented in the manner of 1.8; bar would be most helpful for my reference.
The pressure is 4.5; bar
